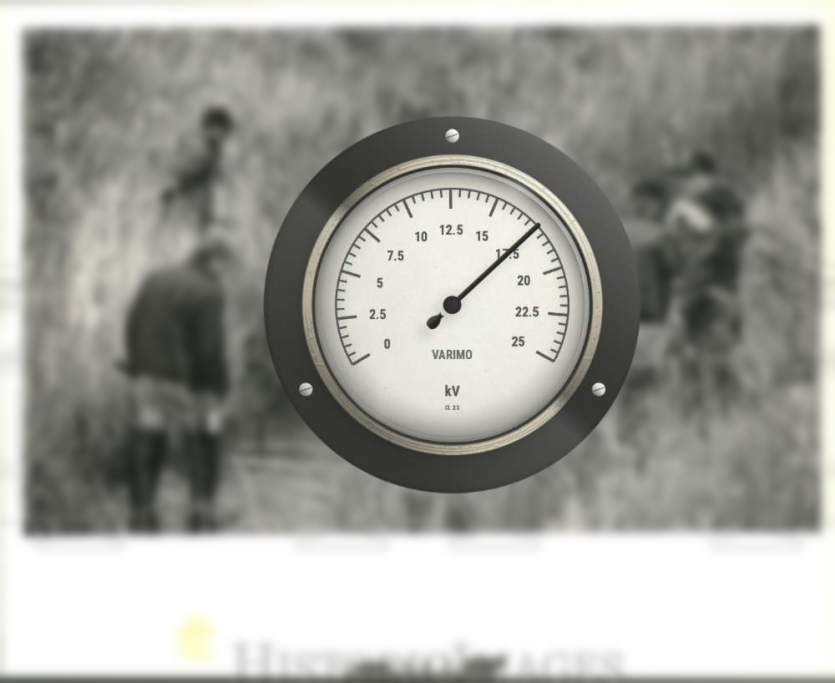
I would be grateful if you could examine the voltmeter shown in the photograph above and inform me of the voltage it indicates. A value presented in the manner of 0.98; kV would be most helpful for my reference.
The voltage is 17.5; kV
